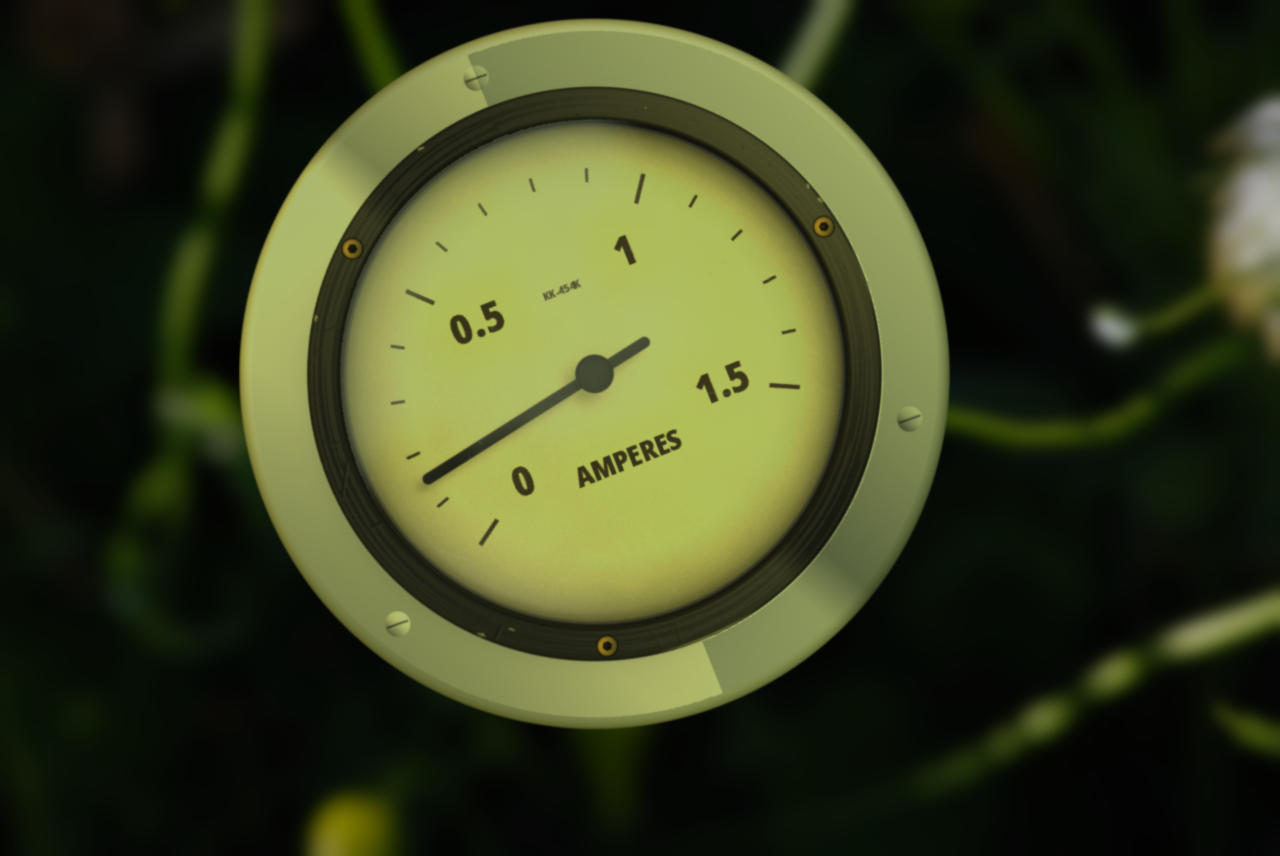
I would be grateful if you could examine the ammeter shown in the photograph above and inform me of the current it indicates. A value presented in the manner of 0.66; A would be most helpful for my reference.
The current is 0.15; A
